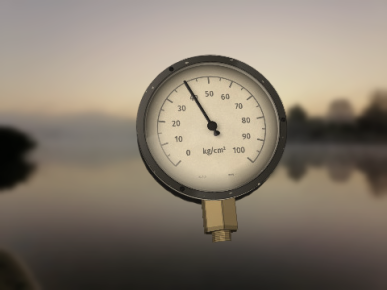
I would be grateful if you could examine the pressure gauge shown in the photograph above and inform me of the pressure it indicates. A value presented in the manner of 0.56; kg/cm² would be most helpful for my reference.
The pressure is 40; kg/cm²
